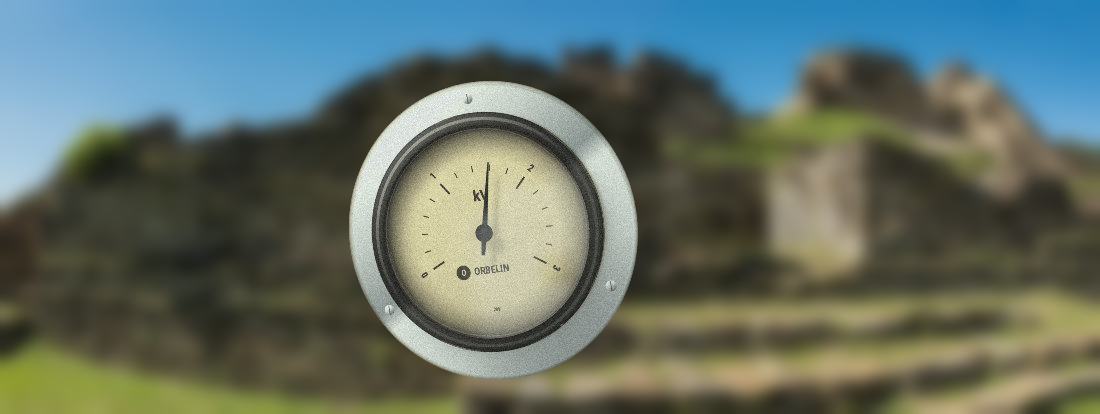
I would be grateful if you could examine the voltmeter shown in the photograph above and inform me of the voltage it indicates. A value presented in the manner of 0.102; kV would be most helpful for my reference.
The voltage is 1.6; kV
